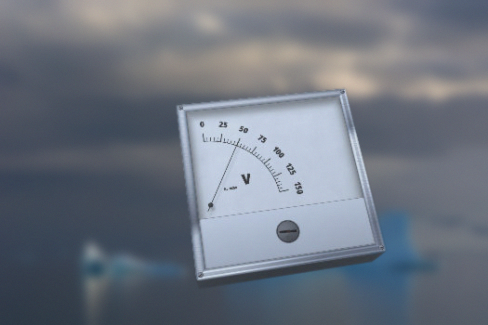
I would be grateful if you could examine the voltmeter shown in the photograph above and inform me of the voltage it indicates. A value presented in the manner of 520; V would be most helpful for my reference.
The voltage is 50; V
